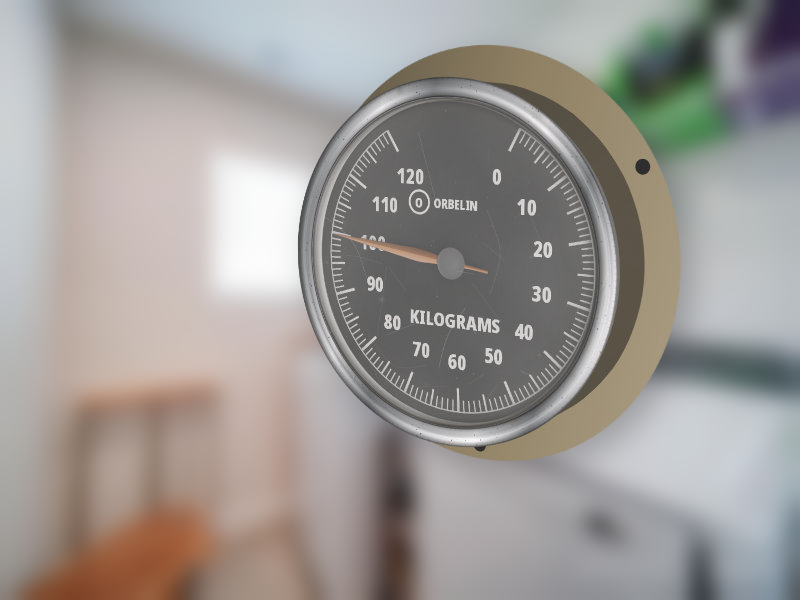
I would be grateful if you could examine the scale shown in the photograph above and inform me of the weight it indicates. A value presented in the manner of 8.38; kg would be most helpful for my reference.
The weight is 100; kg
